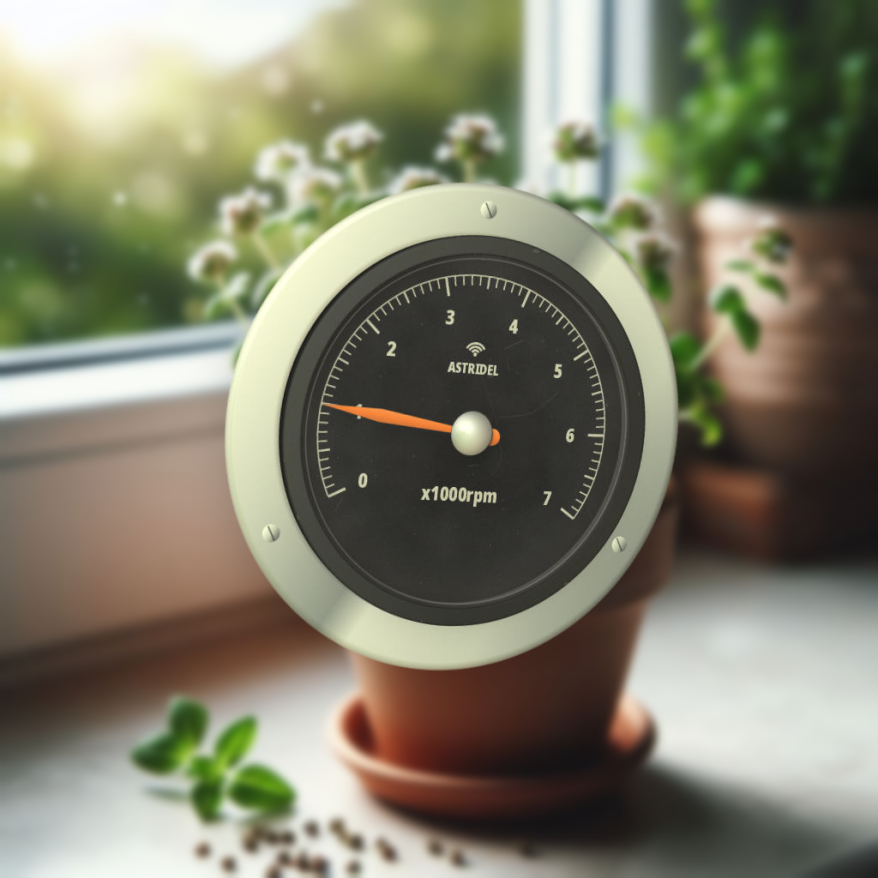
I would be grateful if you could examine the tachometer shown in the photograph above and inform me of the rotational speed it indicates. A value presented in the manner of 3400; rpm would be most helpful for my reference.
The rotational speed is 1000; rpm
